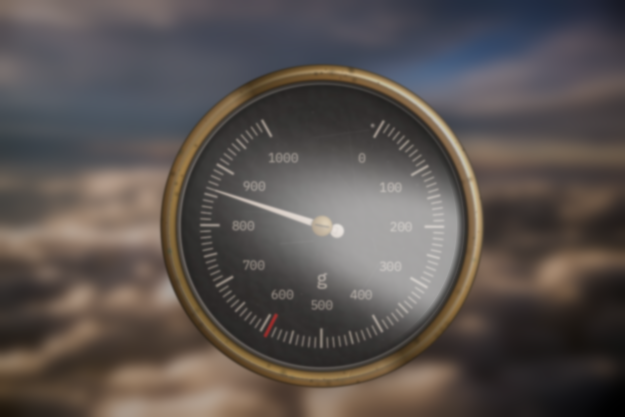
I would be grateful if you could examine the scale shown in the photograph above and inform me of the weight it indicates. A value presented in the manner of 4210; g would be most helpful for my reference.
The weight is 860; g
